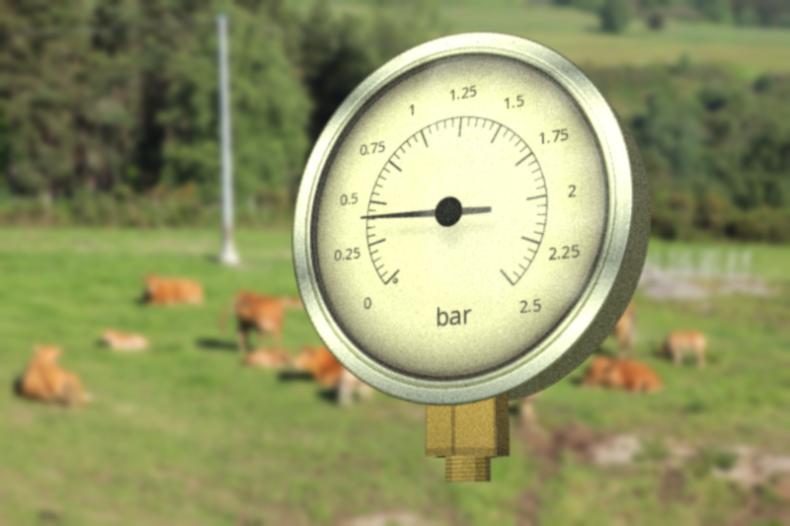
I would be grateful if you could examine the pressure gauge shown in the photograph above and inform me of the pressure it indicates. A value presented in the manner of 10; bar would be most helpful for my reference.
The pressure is 0.4; bar
